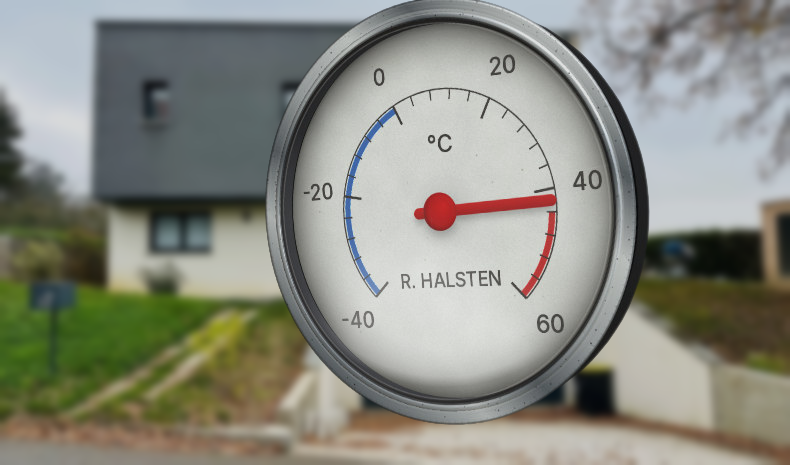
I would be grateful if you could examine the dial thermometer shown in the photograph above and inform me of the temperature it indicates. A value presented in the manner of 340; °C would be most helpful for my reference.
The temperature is 42; °C
